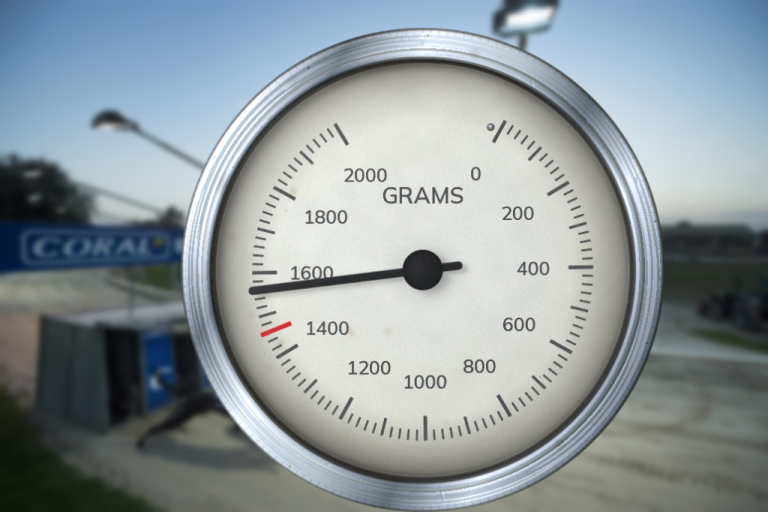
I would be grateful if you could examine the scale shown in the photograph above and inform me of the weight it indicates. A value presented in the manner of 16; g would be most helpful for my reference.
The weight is 1560; g
